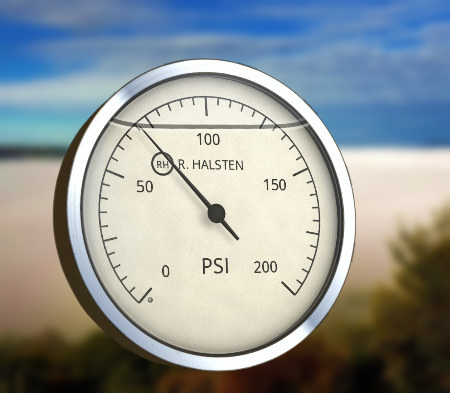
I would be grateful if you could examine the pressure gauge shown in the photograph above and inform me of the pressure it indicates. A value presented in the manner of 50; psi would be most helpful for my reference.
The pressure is 70; psi
